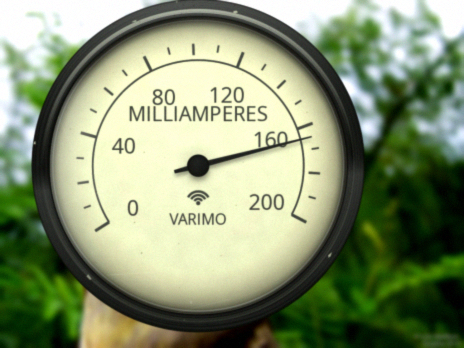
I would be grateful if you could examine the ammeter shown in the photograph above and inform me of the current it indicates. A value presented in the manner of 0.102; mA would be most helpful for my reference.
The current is 165; mA
